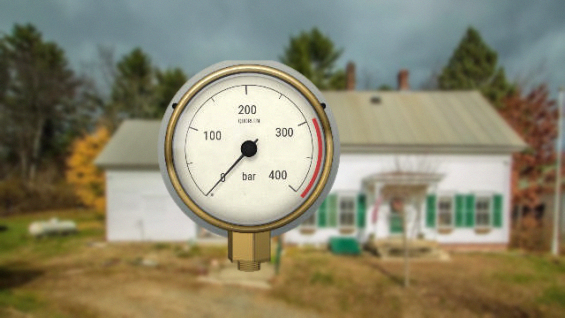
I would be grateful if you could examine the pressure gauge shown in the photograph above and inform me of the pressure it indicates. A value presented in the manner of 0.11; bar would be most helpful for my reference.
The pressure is 0; bar
